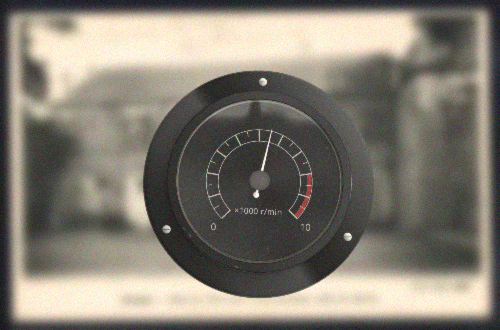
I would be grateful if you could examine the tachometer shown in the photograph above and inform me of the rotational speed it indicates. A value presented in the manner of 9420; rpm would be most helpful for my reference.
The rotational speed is 5500; rpm
